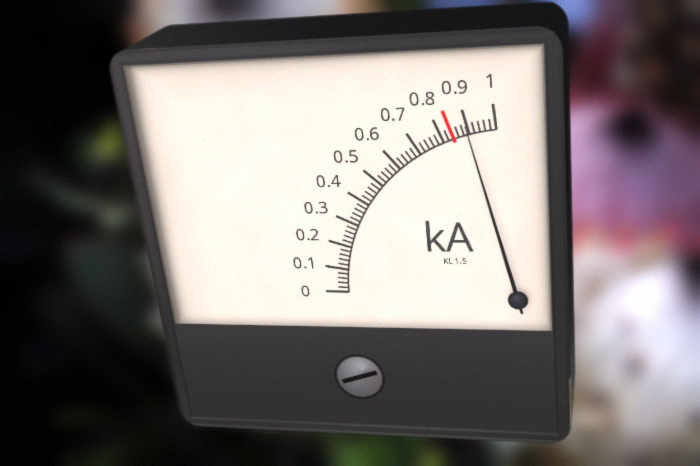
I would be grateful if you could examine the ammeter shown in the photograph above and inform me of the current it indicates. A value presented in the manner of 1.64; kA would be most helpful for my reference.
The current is 0.9; kA
